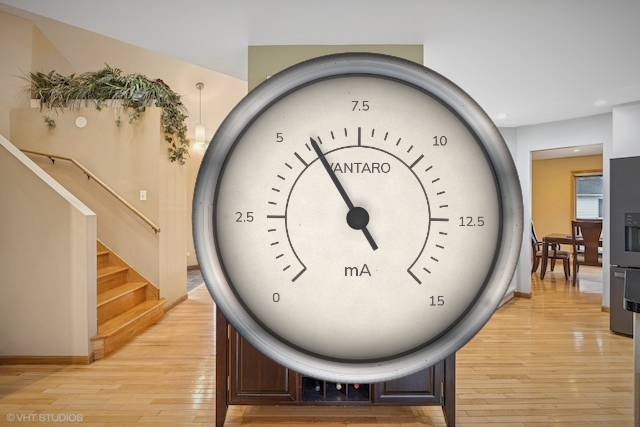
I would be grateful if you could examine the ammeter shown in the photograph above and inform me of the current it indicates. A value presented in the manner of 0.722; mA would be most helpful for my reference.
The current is 5.75; mA
